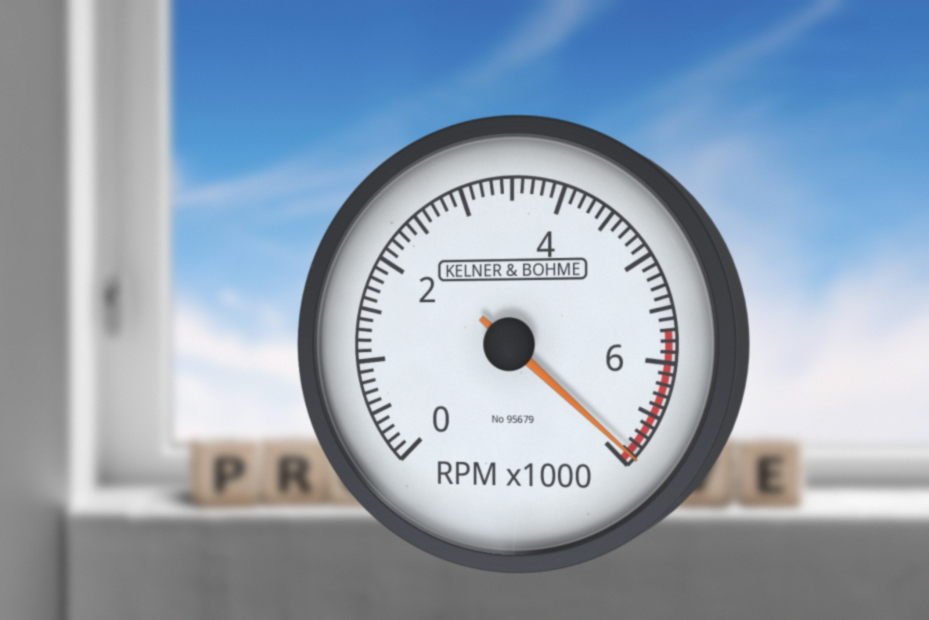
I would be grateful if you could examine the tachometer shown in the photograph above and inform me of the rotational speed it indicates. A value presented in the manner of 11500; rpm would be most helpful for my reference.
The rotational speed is 6900; rpm
